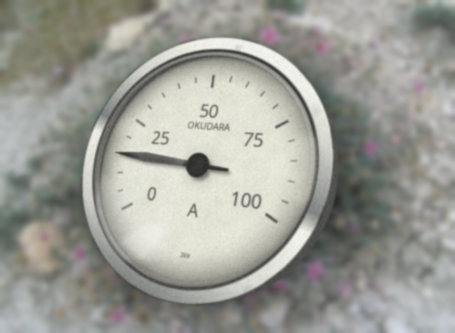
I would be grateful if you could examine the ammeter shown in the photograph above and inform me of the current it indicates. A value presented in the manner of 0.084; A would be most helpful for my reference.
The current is 15; A
